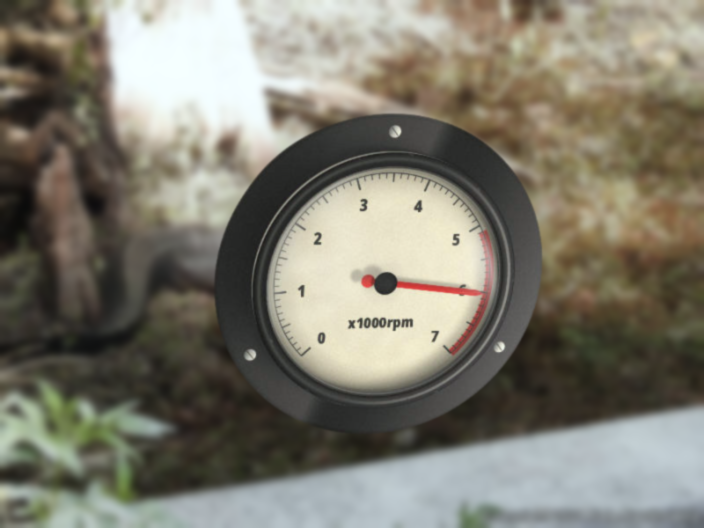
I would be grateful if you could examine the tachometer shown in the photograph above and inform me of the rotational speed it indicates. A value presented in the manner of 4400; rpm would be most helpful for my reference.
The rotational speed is 6000; rpm
